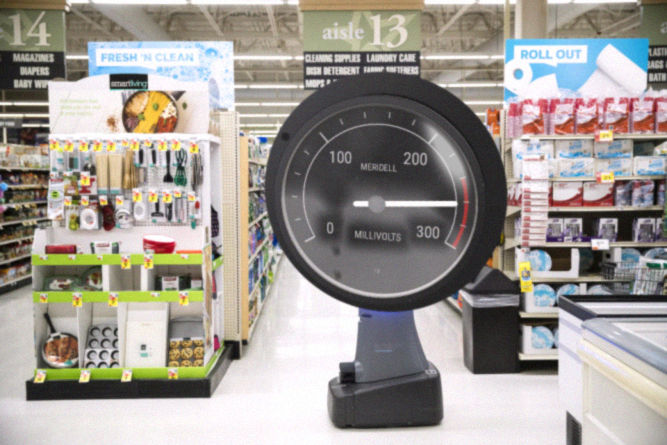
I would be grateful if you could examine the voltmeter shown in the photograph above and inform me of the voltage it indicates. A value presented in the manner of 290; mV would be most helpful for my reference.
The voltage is 260; mV
